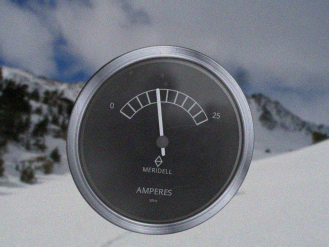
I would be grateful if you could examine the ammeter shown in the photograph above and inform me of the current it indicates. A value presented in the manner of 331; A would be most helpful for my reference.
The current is 10; A
